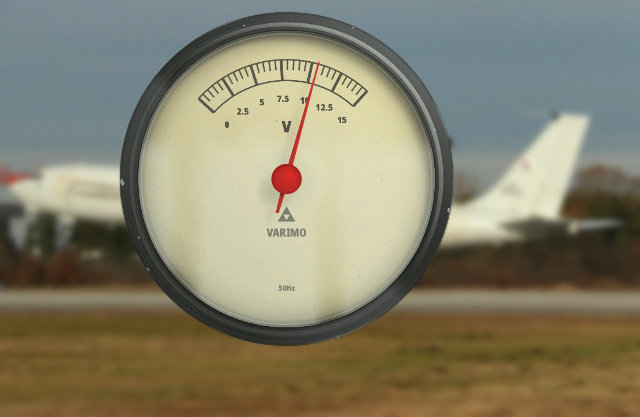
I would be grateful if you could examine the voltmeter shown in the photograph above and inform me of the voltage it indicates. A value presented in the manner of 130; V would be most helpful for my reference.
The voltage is 10.5; V
